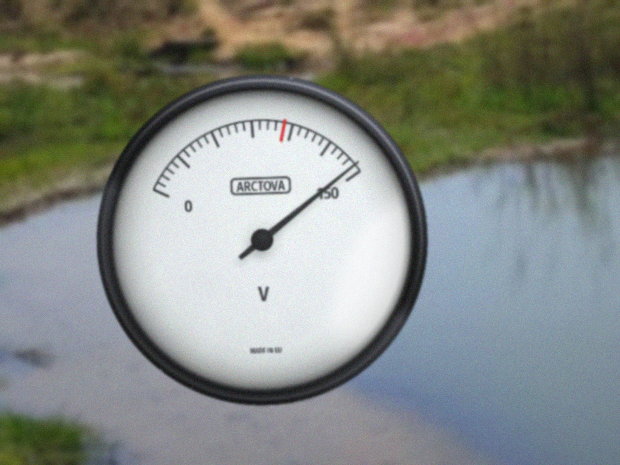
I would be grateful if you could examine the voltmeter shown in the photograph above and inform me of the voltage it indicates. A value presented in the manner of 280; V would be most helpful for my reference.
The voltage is 145; V
